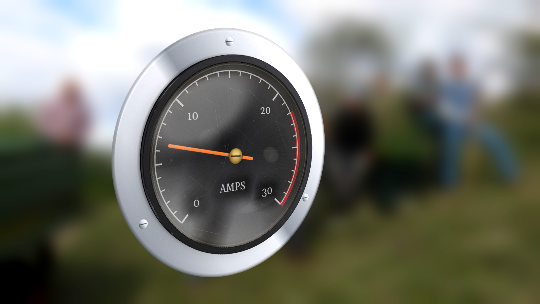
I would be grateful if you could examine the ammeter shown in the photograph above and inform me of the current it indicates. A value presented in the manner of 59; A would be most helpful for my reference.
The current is 6.5; A
